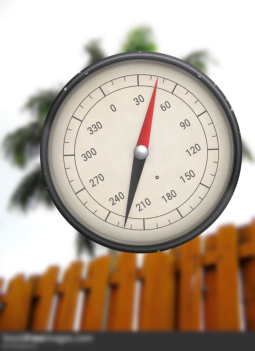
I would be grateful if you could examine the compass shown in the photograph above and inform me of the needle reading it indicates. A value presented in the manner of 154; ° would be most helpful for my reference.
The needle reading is 45; °
